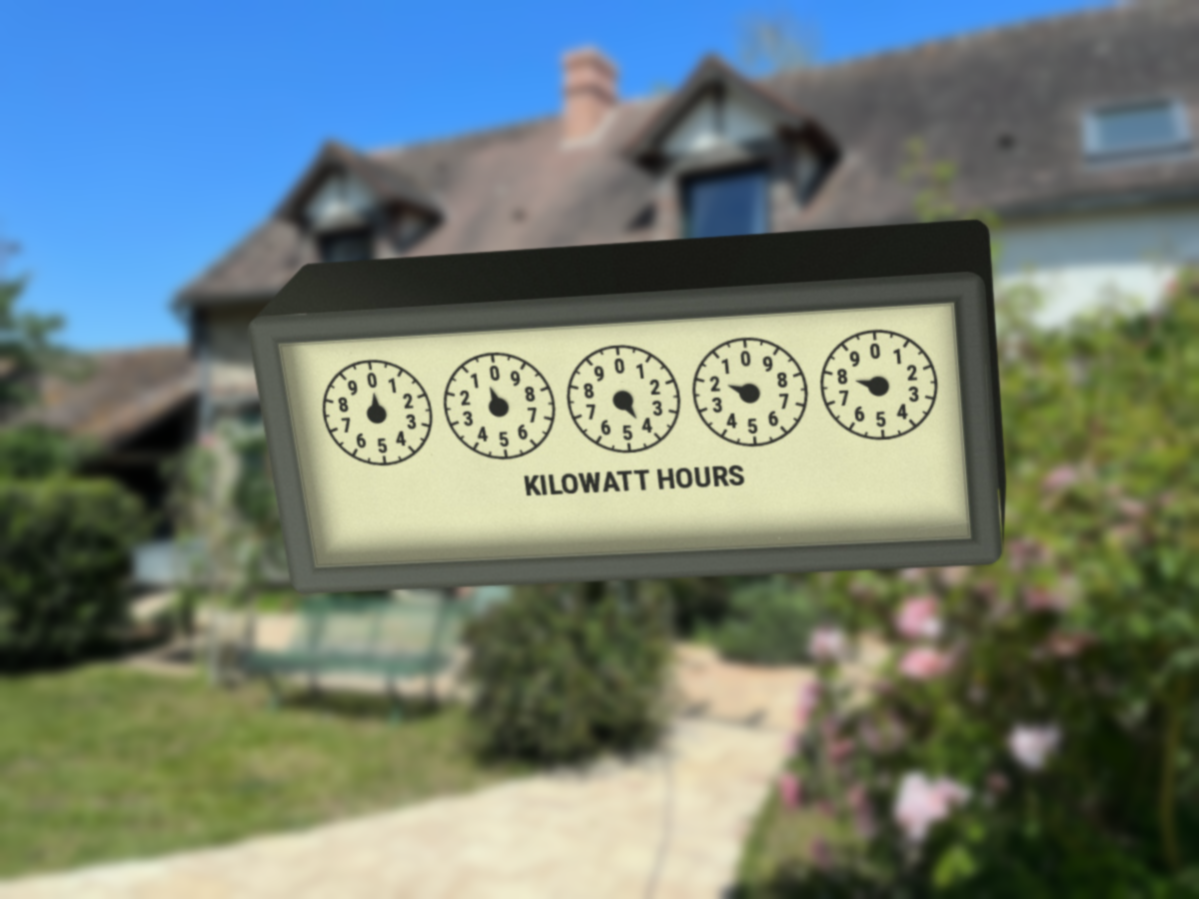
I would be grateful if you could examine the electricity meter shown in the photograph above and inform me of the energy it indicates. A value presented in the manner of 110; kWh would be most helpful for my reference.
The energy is 418; kWh
